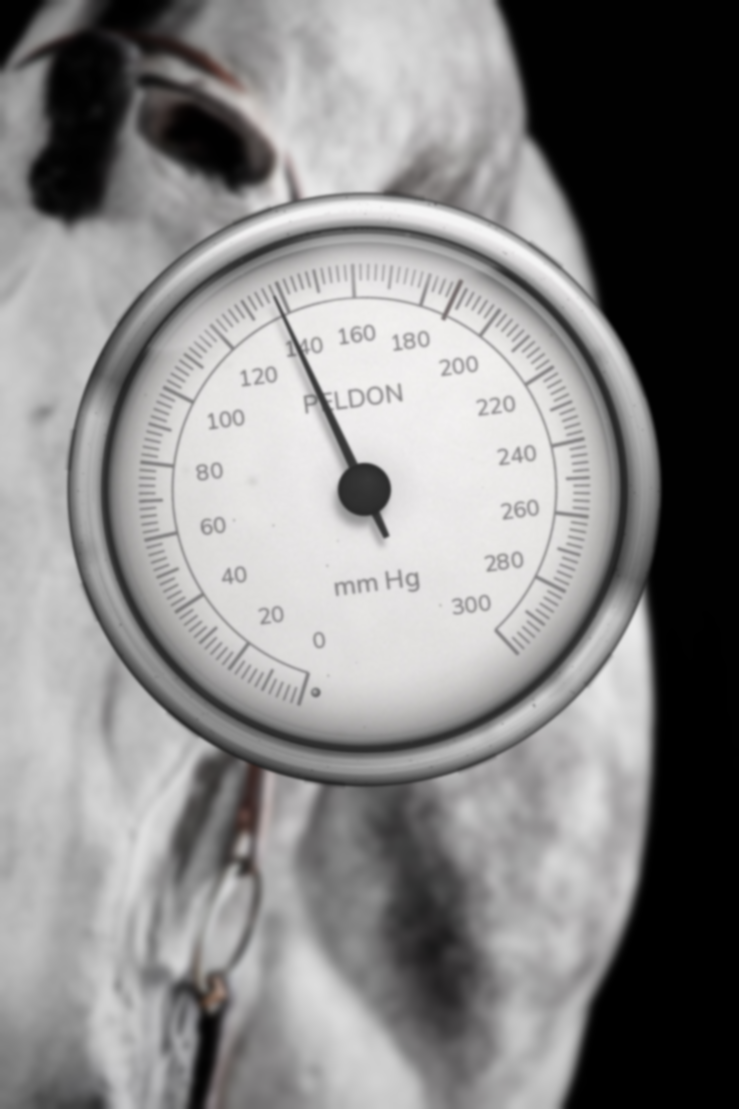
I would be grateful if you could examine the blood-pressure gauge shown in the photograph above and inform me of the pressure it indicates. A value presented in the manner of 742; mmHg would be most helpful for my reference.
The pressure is 138; mmHg
